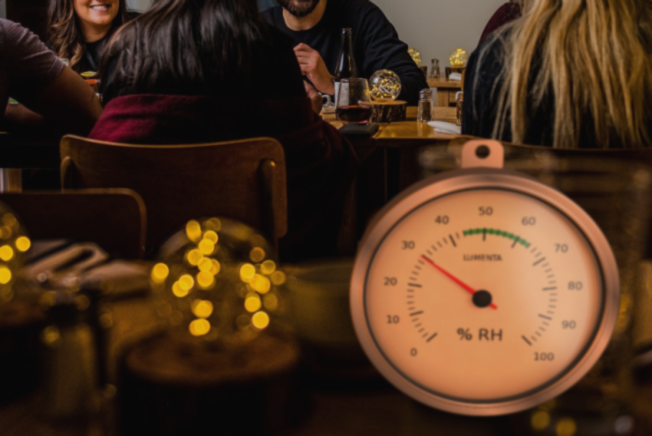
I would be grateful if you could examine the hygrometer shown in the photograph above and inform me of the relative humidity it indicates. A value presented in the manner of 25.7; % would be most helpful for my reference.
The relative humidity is 30; %
